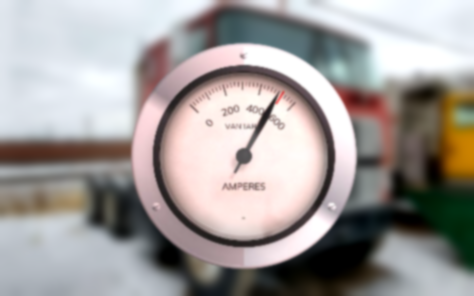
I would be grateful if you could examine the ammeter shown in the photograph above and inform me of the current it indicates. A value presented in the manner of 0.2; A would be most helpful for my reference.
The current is 500; A
